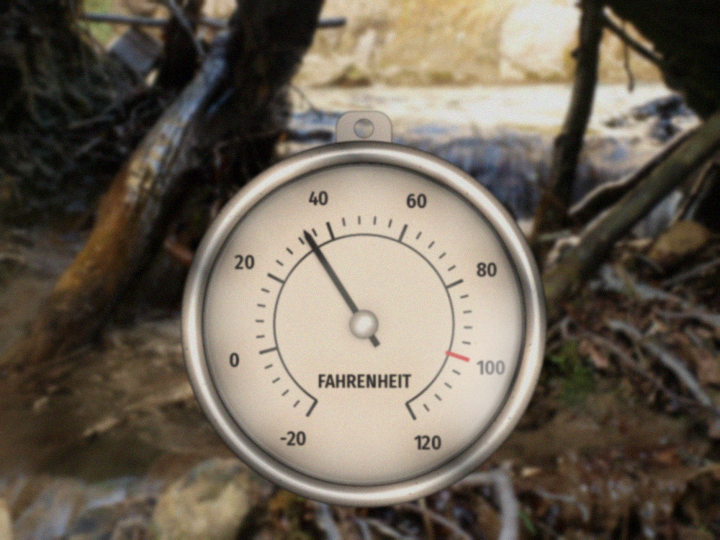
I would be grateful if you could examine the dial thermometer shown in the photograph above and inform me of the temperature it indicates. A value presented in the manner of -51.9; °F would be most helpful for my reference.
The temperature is 34; °F
